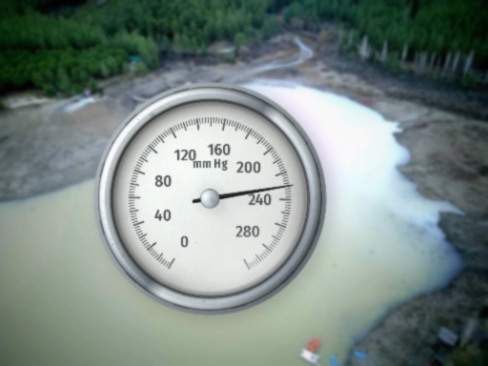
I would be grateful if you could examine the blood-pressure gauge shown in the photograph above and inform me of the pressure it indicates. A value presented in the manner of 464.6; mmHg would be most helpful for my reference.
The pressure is 230; mmHg
